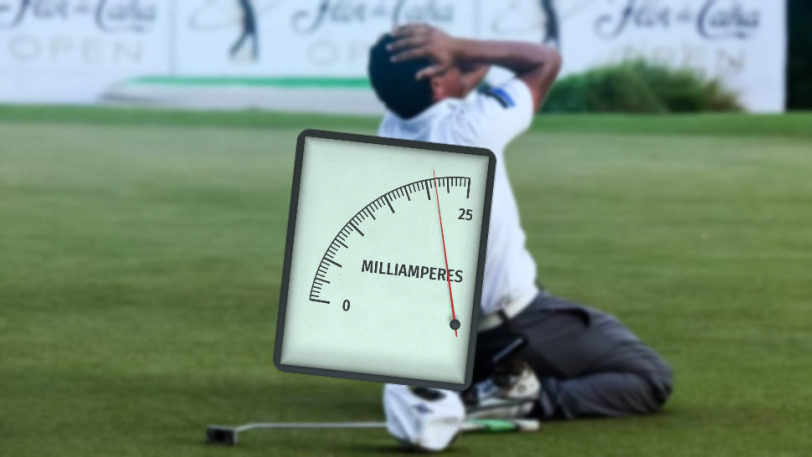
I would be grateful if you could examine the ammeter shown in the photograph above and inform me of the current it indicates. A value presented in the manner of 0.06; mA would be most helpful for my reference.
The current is 21; mA
